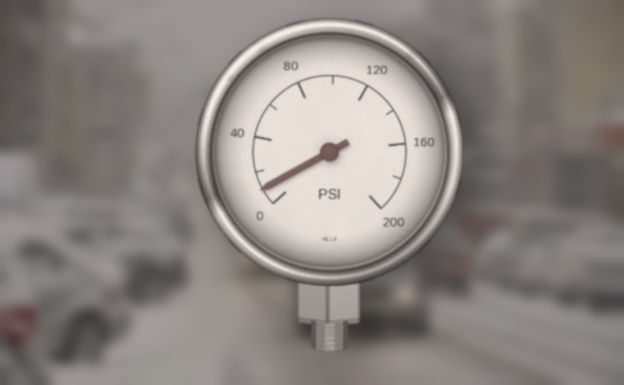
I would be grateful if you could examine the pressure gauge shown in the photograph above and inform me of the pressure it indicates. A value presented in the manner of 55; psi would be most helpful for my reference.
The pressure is 10; psi
